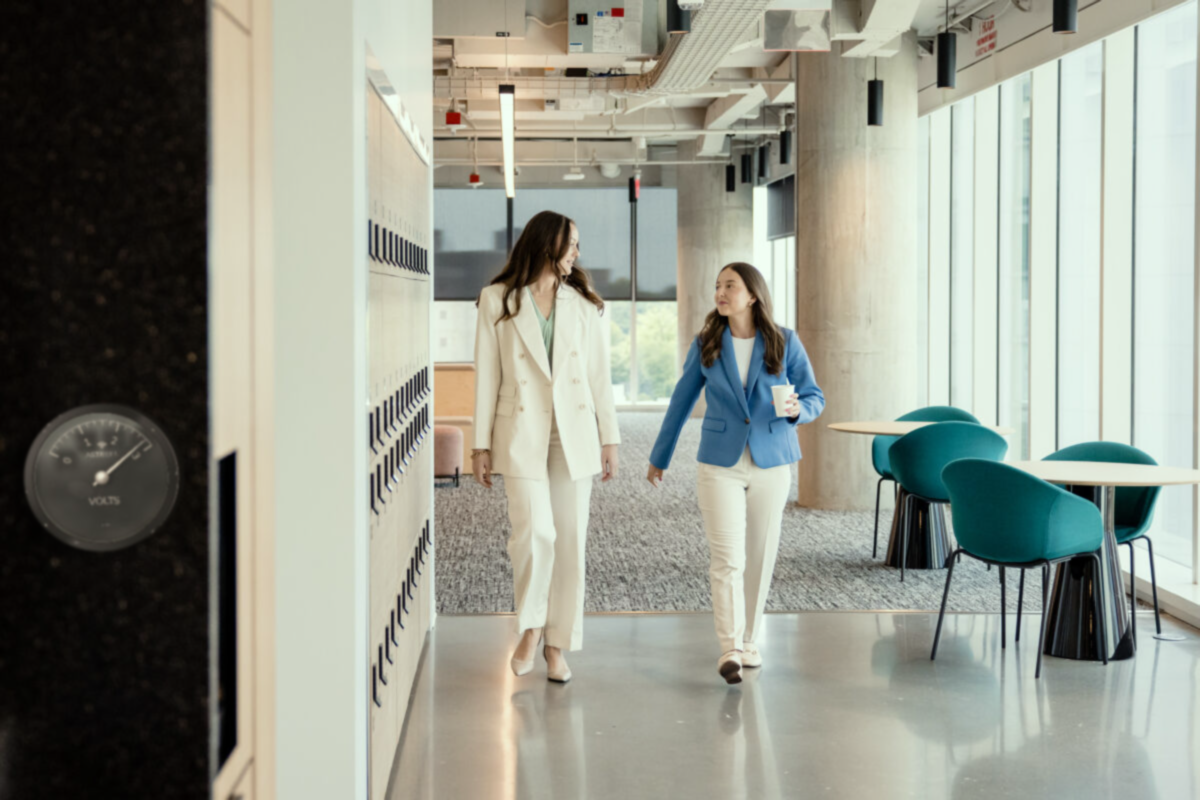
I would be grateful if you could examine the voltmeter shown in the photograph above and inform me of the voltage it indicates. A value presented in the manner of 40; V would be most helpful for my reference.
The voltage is 2.8; V
